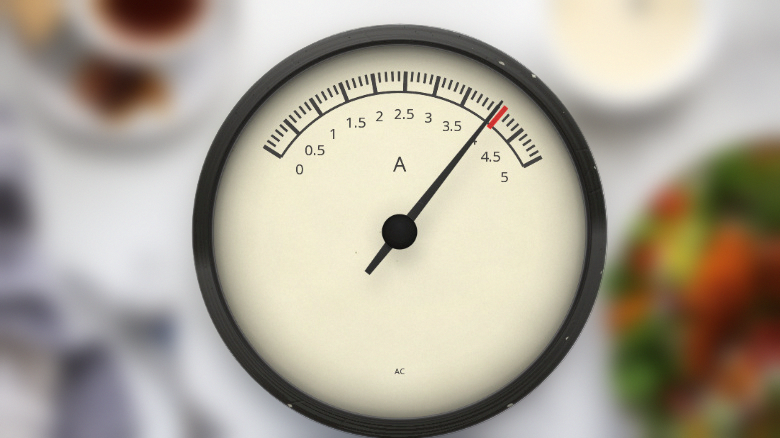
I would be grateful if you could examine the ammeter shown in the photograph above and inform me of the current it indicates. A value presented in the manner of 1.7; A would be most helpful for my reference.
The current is 4; A
